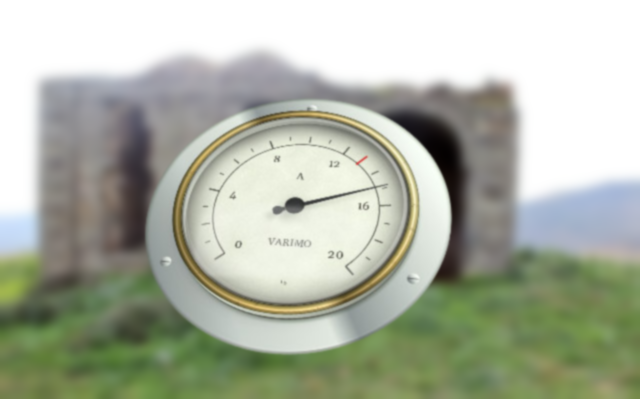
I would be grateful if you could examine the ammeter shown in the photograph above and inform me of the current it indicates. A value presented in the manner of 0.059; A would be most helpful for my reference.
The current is 15; A
